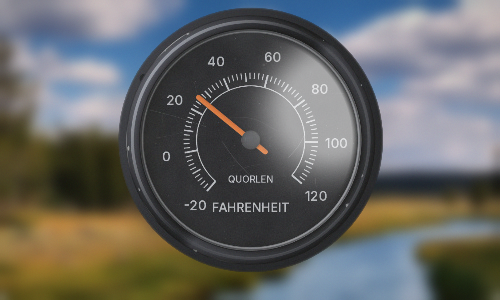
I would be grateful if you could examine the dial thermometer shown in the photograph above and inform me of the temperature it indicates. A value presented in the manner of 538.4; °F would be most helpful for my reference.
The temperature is 26; °F
